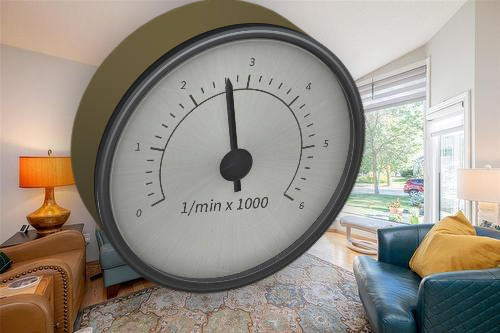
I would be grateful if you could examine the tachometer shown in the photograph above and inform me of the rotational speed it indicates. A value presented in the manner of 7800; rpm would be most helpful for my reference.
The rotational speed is 2600; rpm
